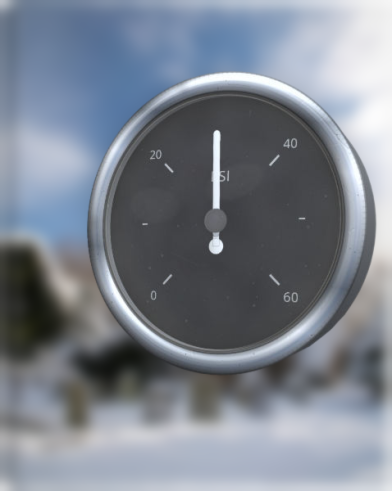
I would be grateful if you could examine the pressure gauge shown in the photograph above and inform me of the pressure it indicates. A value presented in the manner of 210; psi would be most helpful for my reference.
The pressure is 30; psi
